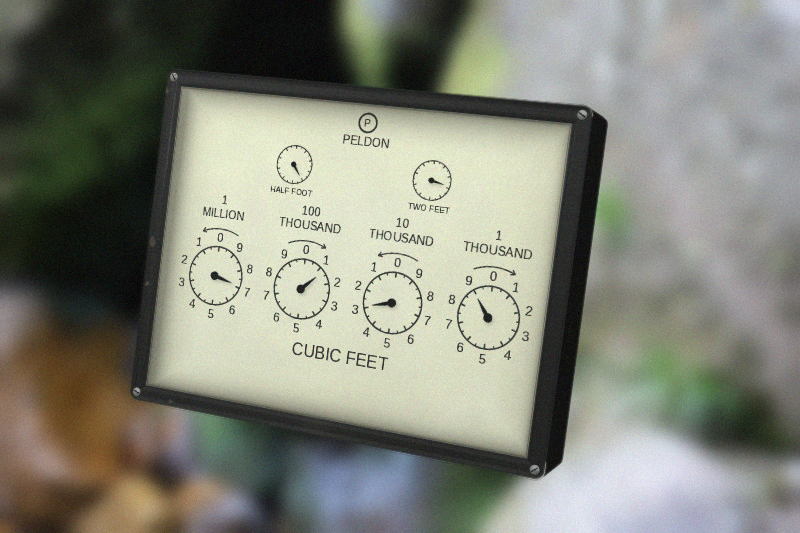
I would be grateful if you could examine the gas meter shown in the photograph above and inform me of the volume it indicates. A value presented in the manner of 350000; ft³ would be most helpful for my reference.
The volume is 712900; ft³
